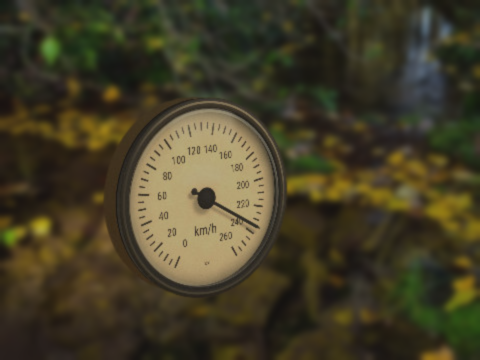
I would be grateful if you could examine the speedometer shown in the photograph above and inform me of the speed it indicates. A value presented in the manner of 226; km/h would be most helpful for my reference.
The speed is 235; km/h
